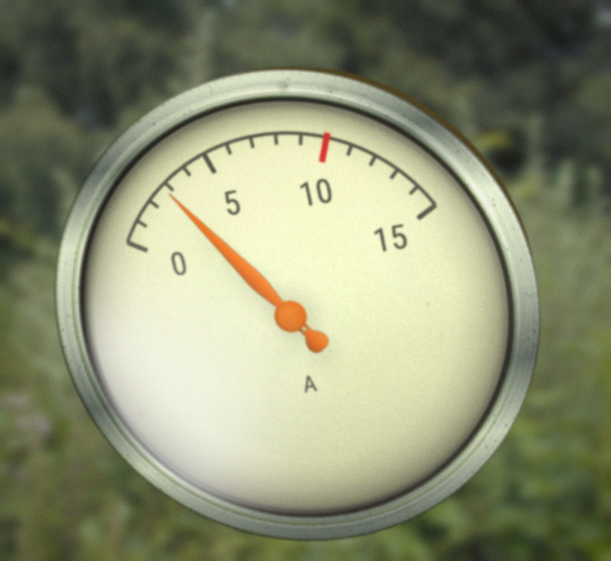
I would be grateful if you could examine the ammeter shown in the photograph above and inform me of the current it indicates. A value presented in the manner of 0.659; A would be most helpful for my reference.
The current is 3; A
